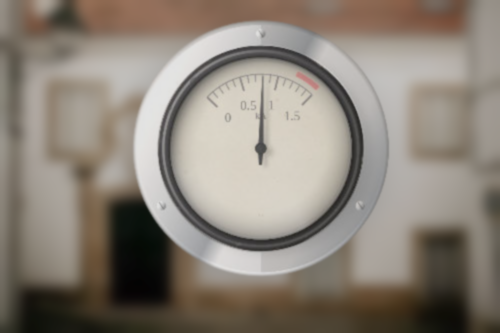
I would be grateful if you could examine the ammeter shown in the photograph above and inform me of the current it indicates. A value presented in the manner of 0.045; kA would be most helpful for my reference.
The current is 0.8; kA
